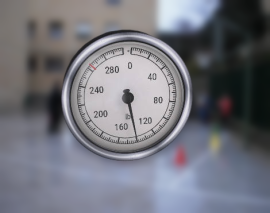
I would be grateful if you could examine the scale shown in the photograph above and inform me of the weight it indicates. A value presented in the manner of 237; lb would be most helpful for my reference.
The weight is 140; lb
